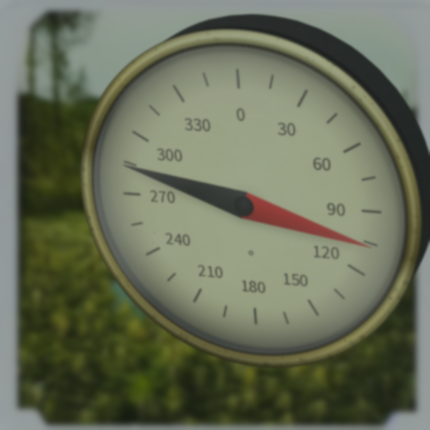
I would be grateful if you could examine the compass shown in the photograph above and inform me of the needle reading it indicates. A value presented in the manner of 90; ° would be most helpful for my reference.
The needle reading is 105; °
